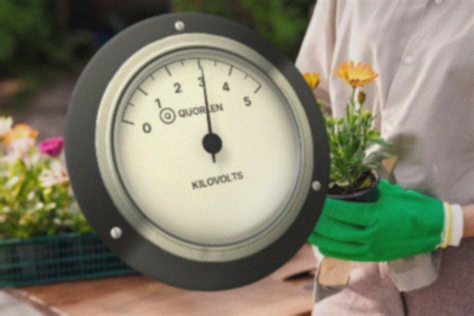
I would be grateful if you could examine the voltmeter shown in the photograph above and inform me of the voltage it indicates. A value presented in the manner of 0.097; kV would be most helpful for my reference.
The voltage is 3; kV
